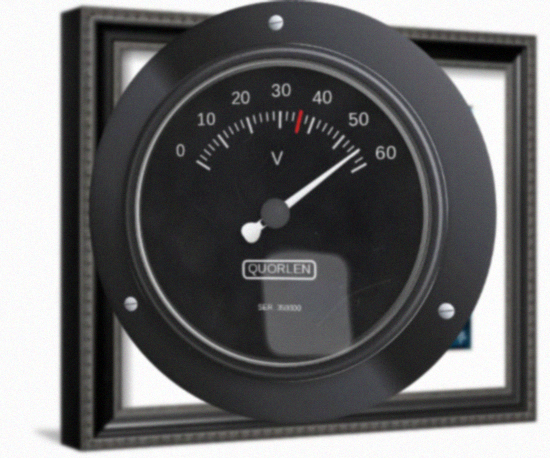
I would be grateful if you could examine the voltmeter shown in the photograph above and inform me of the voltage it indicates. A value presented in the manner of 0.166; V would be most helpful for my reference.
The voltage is 56; V
